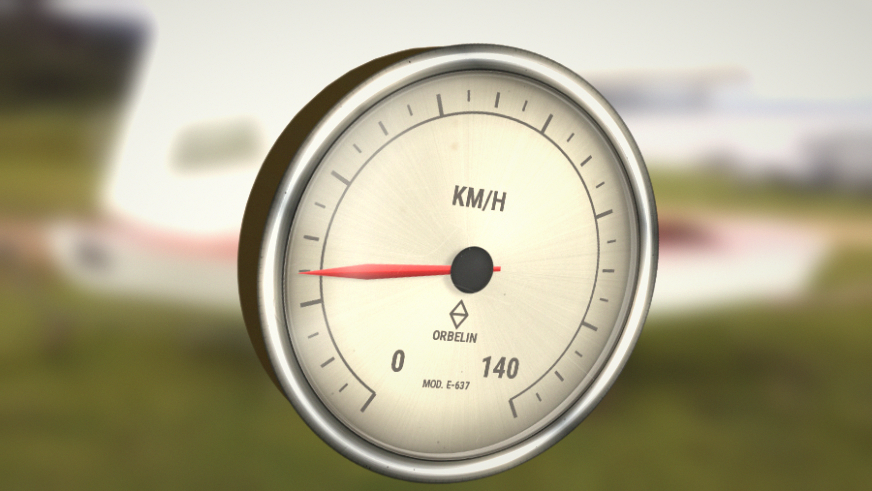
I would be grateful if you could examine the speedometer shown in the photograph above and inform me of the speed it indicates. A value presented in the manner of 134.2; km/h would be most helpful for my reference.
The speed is 25; km/h
